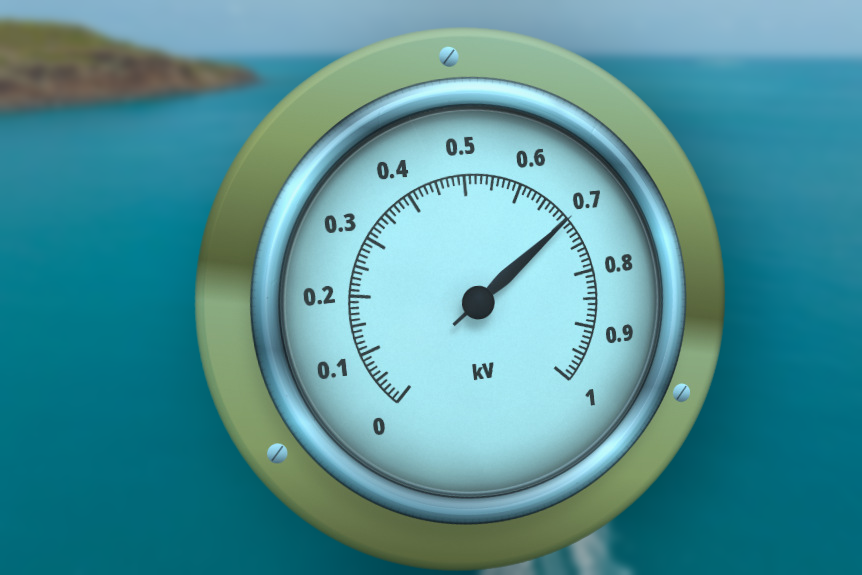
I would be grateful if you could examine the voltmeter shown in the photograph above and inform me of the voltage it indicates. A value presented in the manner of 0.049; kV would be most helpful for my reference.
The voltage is 0.7; kV
